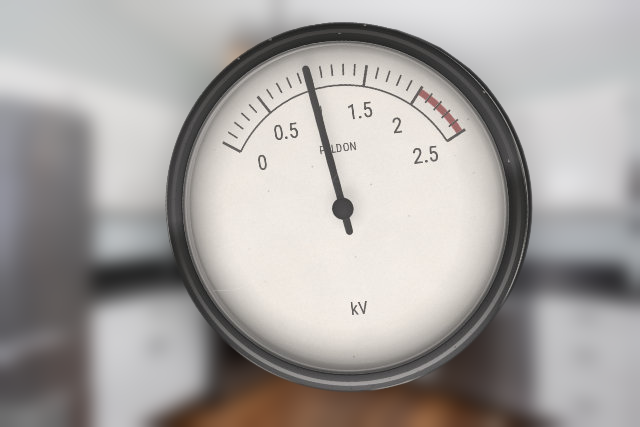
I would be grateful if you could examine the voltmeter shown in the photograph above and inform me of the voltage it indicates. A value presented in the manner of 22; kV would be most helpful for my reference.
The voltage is 1; kV
